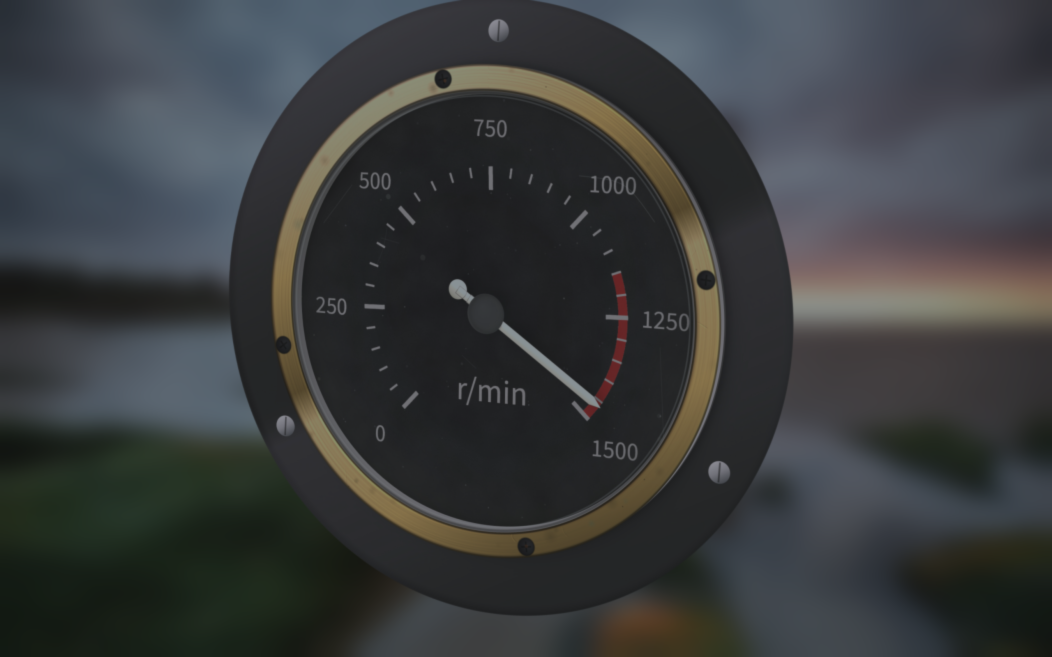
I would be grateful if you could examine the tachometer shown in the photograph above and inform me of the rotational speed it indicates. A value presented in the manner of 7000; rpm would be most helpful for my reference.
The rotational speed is 1450; rpm
